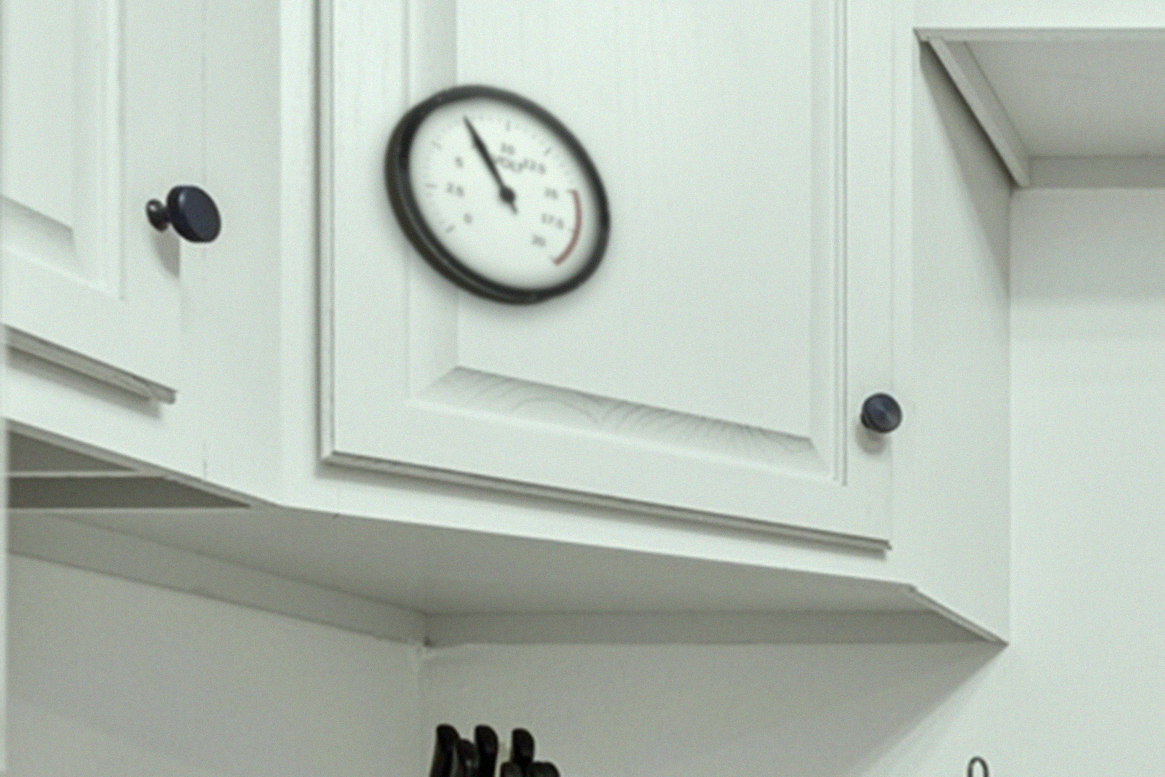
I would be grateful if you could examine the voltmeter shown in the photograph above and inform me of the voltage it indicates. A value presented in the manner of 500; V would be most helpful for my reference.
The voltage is 7.5; V
